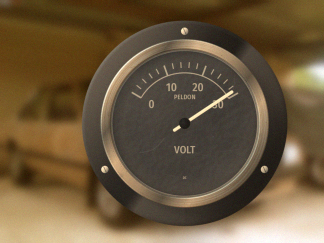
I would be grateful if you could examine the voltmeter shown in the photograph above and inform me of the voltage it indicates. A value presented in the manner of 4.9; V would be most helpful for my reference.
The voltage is 29; V
